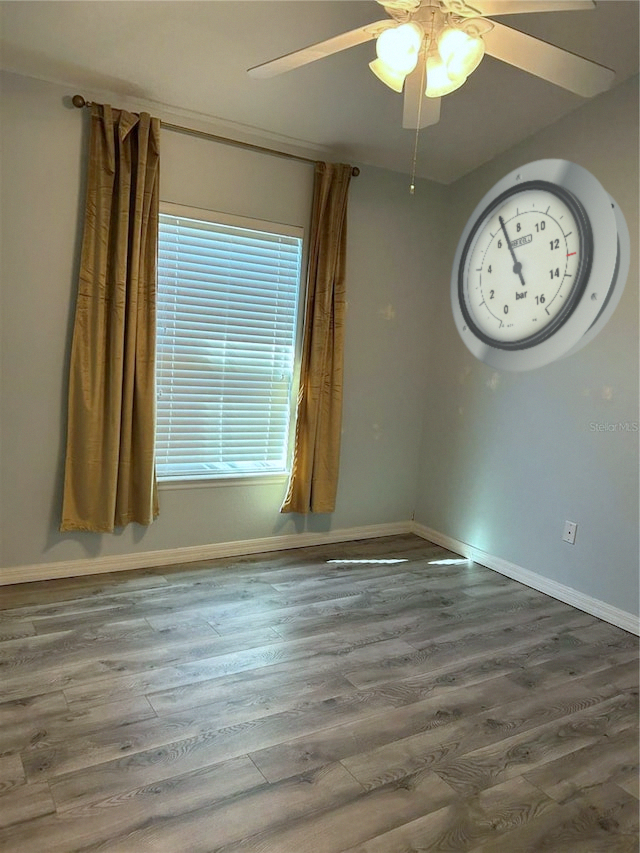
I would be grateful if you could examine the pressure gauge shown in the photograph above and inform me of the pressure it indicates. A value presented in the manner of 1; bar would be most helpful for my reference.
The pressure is 7; bar
